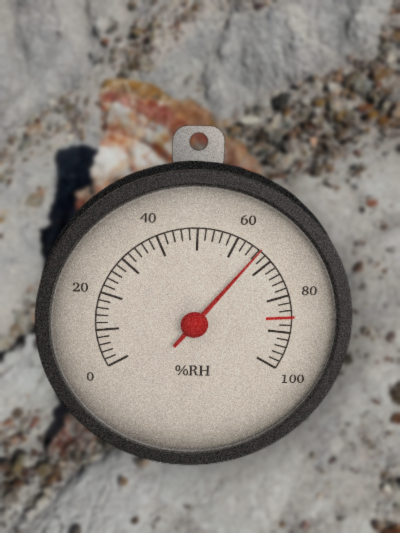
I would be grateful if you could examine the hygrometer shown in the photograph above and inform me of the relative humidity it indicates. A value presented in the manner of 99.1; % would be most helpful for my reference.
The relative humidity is 66; %
